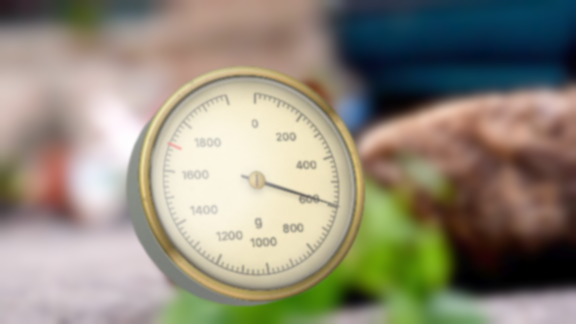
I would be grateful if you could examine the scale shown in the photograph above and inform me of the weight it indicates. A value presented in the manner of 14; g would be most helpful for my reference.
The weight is 600; g
